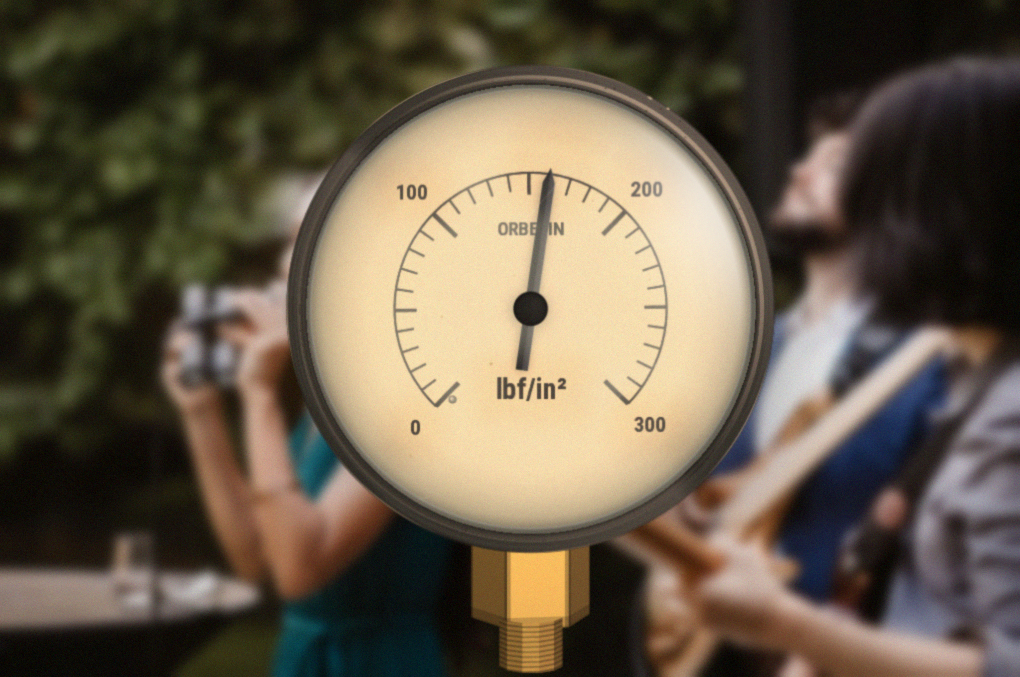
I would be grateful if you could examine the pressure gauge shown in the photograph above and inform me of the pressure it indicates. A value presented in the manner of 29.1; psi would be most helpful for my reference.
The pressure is 160; psi
